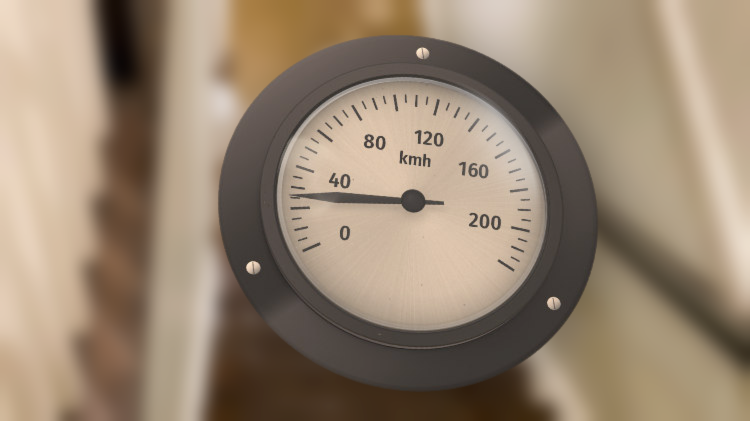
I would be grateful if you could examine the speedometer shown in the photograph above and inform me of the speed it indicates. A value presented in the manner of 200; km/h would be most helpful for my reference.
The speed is 25; km/h
